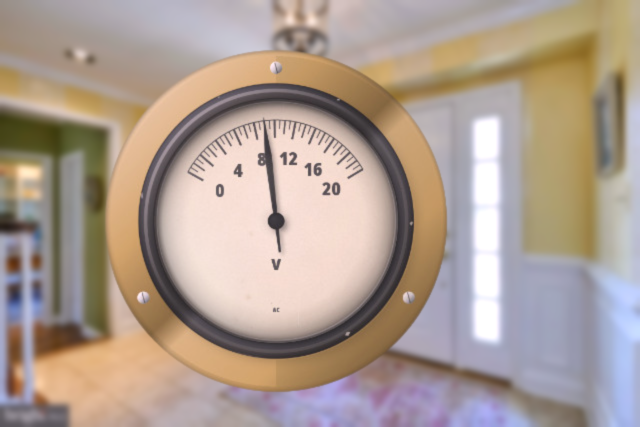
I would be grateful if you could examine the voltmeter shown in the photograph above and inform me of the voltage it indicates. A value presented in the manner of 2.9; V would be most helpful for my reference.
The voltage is 9; V
